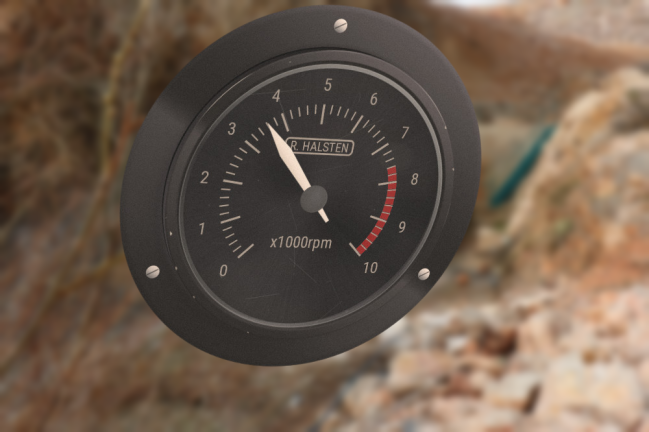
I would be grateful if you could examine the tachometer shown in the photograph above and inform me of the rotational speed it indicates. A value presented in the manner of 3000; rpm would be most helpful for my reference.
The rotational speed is 3600; rpm
